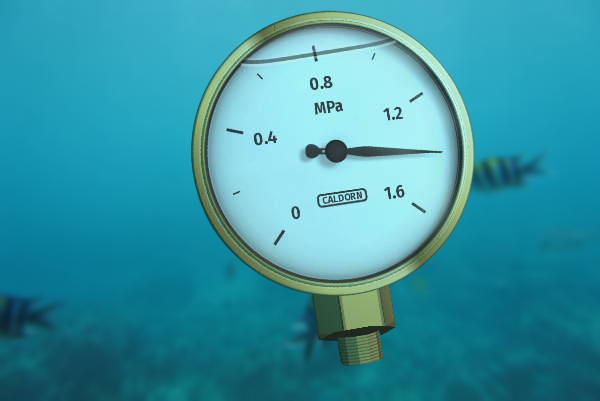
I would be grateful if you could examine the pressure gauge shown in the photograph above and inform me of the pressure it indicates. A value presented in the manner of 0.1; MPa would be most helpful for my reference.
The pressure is 1.4; MPa
